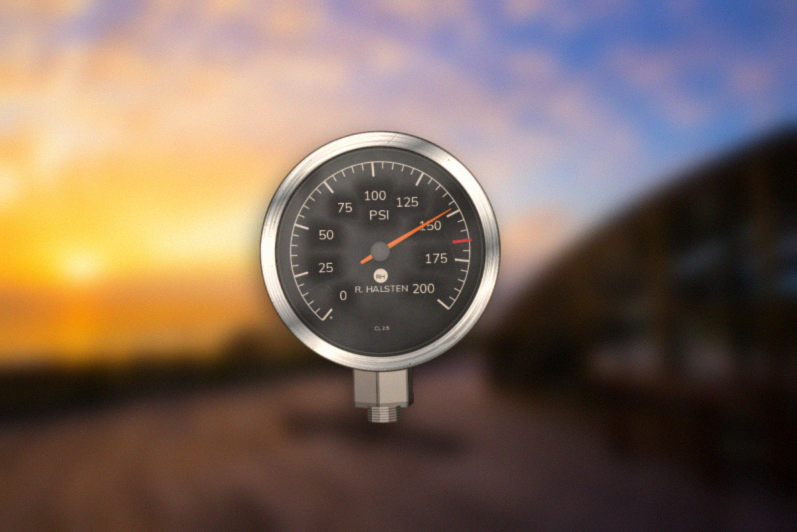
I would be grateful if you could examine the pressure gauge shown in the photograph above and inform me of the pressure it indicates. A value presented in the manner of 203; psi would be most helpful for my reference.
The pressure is 147.5; psi
